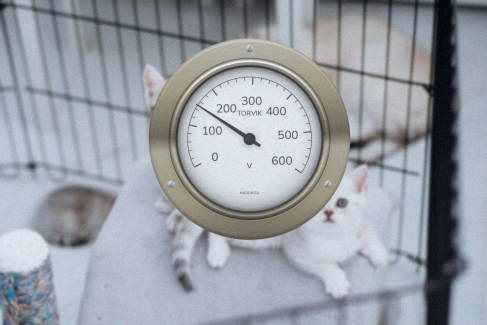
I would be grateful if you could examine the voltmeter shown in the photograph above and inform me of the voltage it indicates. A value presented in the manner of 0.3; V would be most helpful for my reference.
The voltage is 150; V
